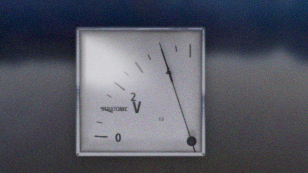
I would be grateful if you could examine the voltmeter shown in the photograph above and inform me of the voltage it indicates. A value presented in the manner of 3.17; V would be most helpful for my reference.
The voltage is 4; V
